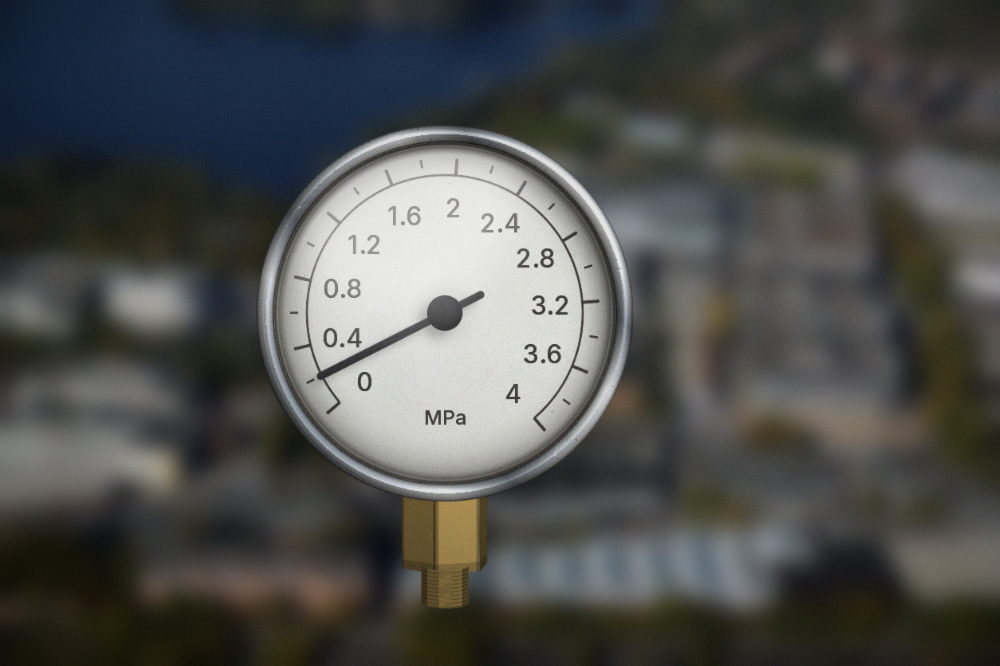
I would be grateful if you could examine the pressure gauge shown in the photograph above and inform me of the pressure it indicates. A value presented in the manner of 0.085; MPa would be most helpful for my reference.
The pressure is 0.2; MPa
